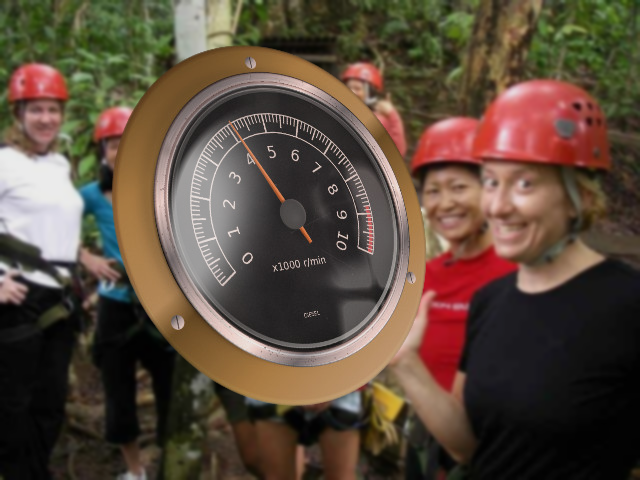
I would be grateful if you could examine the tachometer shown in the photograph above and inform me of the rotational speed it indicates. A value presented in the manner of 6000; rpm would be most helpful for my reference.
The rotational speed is 4000; rpm
